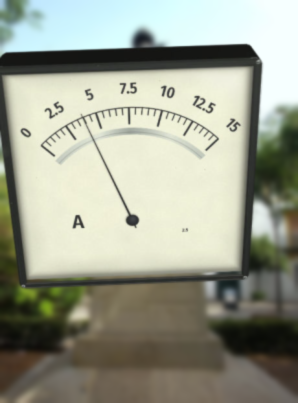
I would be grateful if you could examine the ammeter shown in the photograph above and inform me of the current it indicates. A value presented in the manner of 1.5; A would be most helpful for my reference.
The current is 4; A
